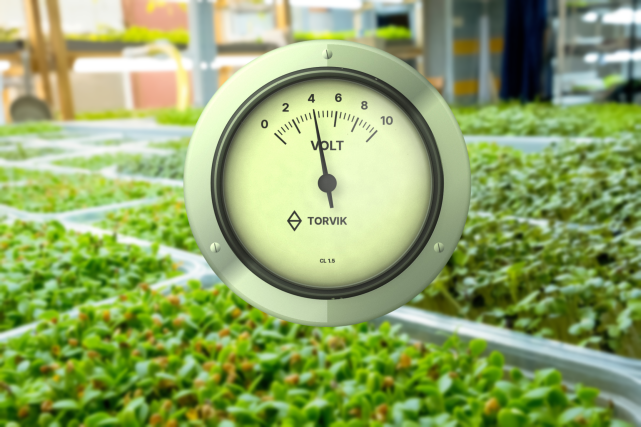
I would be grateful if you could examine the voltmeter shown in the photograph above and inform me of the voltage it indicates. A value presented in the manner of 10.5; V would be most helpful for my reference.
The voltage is 4; V
